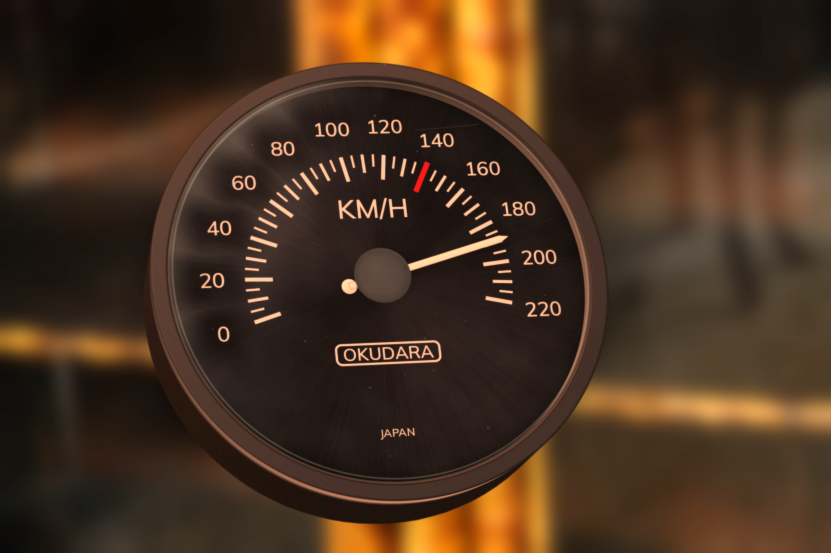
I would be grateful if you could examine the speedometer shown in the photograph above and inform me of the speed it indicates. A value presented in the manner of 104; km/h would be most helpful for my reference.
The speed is 190; km/h
